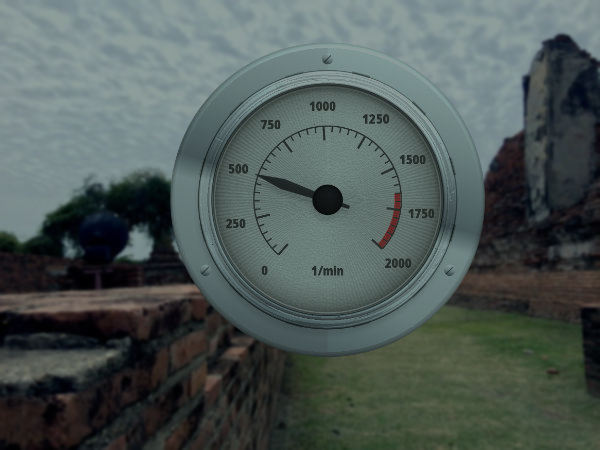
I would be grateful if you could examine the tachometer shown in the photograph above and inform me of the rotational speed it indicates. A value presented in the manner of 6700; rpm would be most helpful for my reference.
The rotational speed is 500; rpm
